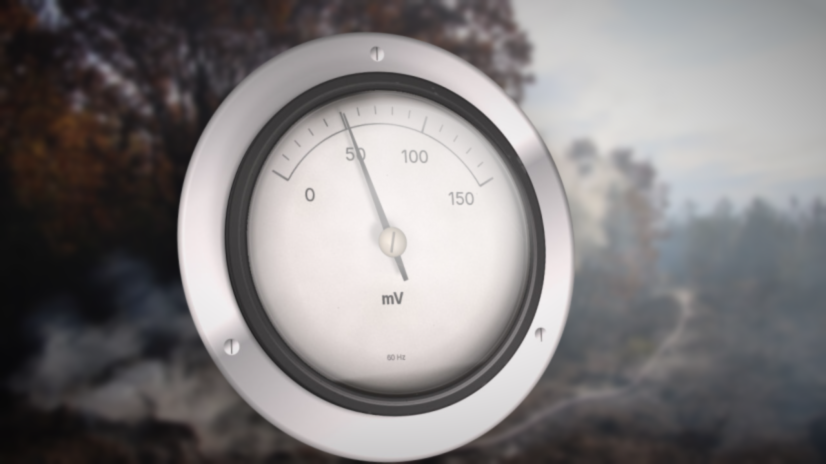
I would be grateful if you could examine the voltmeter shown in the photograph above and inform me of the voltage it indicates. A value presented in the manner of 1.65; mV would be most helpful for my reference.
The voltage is 50; mV
